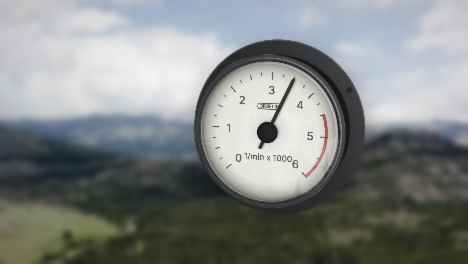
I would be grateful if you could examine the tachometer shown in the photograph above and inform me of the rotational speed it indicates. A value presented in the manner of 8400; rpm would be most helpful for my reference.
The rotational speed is 3500; rpm
